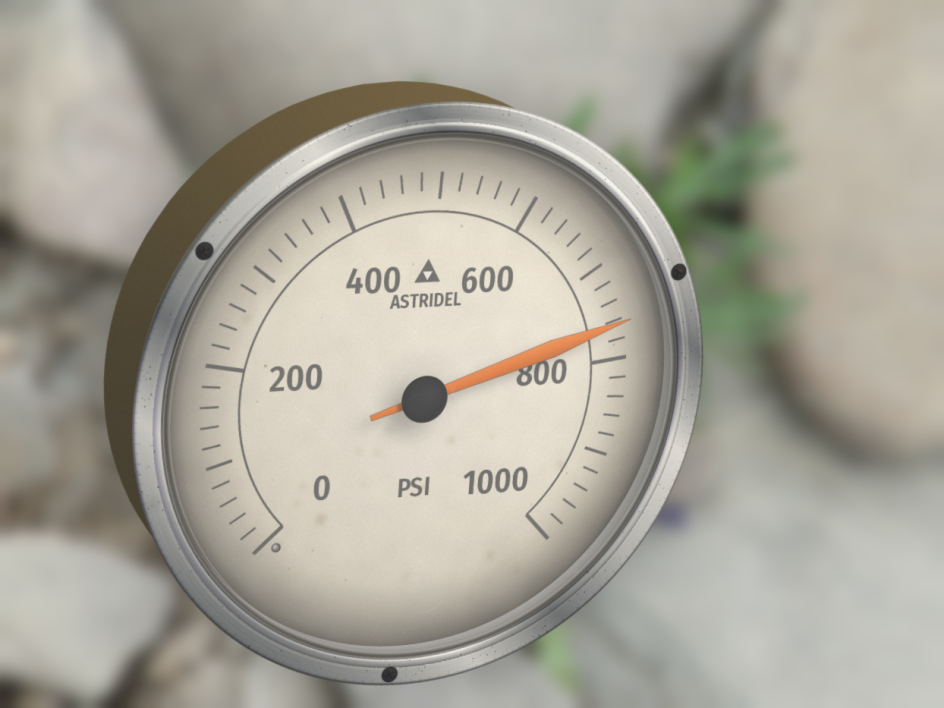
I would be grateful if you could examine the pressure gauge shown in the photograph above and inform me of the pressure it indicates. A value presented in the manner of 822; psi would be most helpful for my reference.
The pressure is 760; psi
